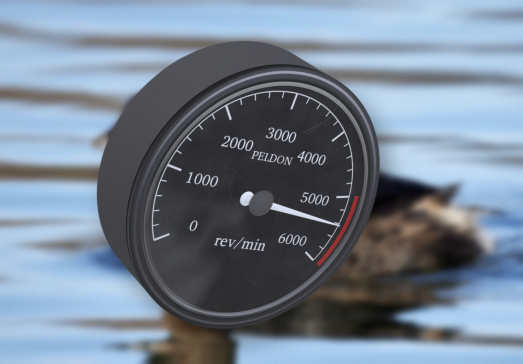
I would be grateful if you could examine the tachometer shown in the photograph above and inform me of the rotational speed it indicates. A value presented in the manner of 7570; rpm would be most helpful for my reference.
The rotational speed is 5400; rpm
